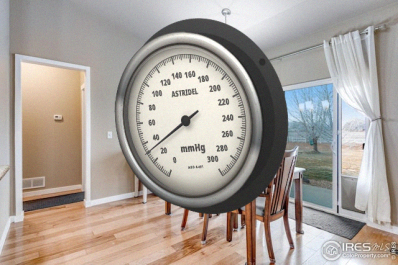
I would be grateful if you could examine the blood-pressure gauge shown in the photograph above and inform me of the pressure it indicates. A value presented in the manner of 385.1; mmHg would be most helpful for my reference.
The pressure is 30; mmHg
